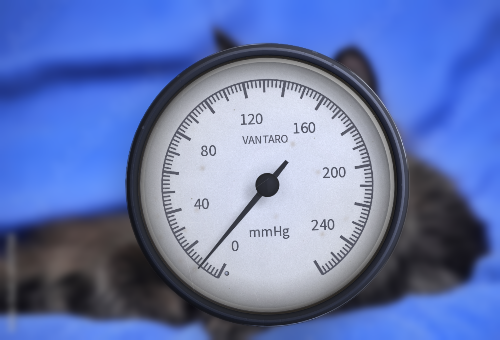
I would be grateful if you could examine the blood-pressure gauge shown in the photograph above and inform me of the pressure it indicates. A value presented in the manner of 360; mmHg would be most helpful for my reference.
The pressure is 10; mmHg
